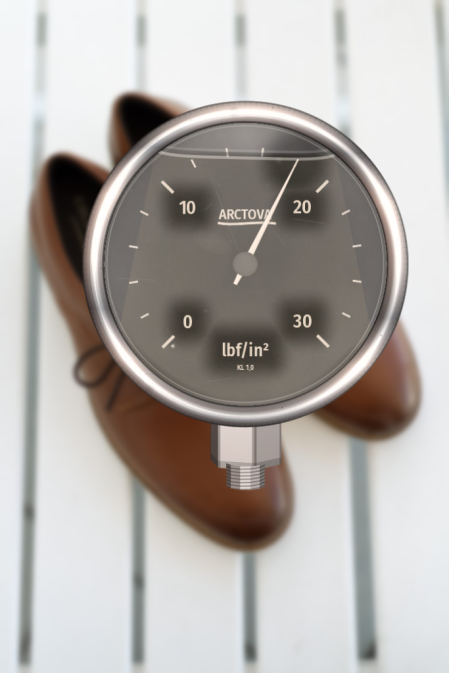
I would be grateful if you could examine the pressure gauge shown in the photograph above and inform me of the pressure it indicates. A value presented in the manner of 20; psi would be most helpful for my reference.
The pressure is 18; psi
